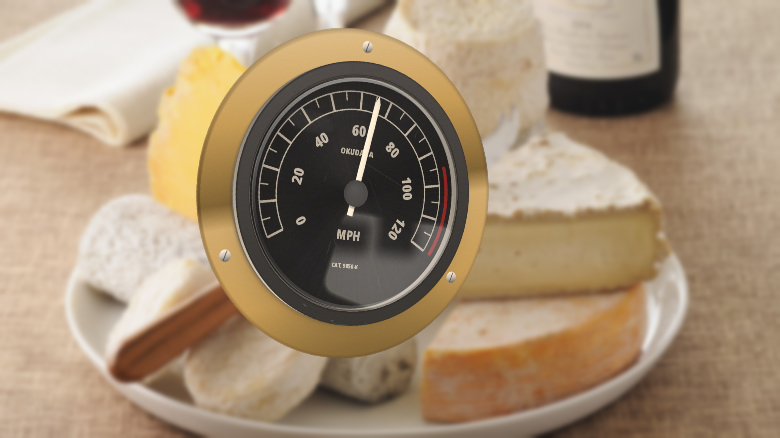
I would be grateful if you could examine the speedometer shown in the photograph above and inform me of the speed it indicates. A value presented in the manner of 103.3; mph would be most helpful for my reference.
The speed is 65; mph
